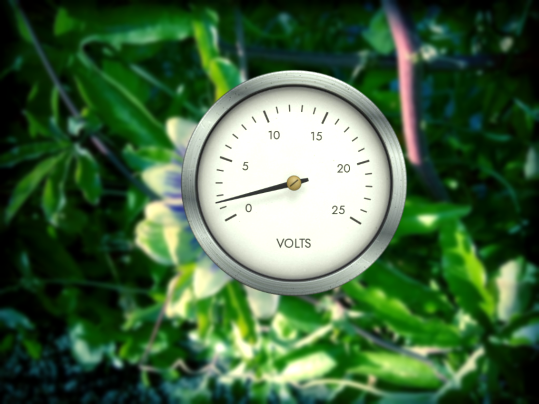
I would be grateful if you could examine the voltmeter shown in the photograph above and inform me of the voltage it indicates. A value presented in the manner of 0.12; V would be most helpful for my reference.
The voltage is 1.5; V
